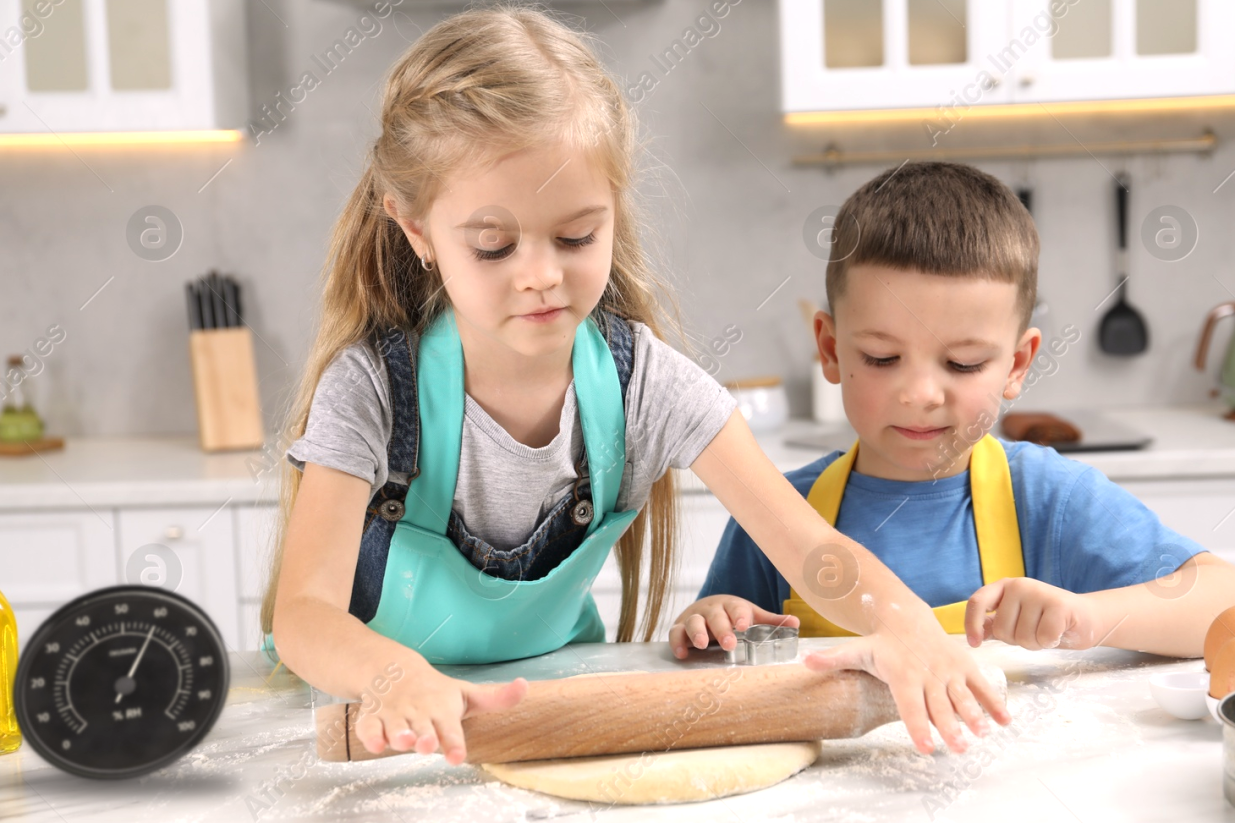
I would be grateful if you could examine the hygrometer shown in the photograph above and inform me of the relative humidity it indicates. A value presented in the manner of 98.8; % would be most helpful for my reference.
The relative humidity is 60; %
